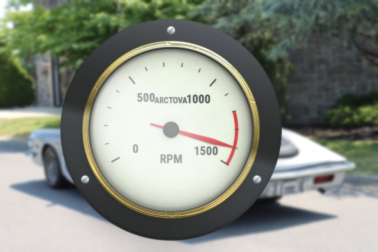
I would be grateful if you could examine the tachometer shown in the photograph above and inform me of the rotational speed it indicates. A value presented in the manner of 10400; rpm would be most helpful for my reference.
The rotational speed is 1400; rpm
